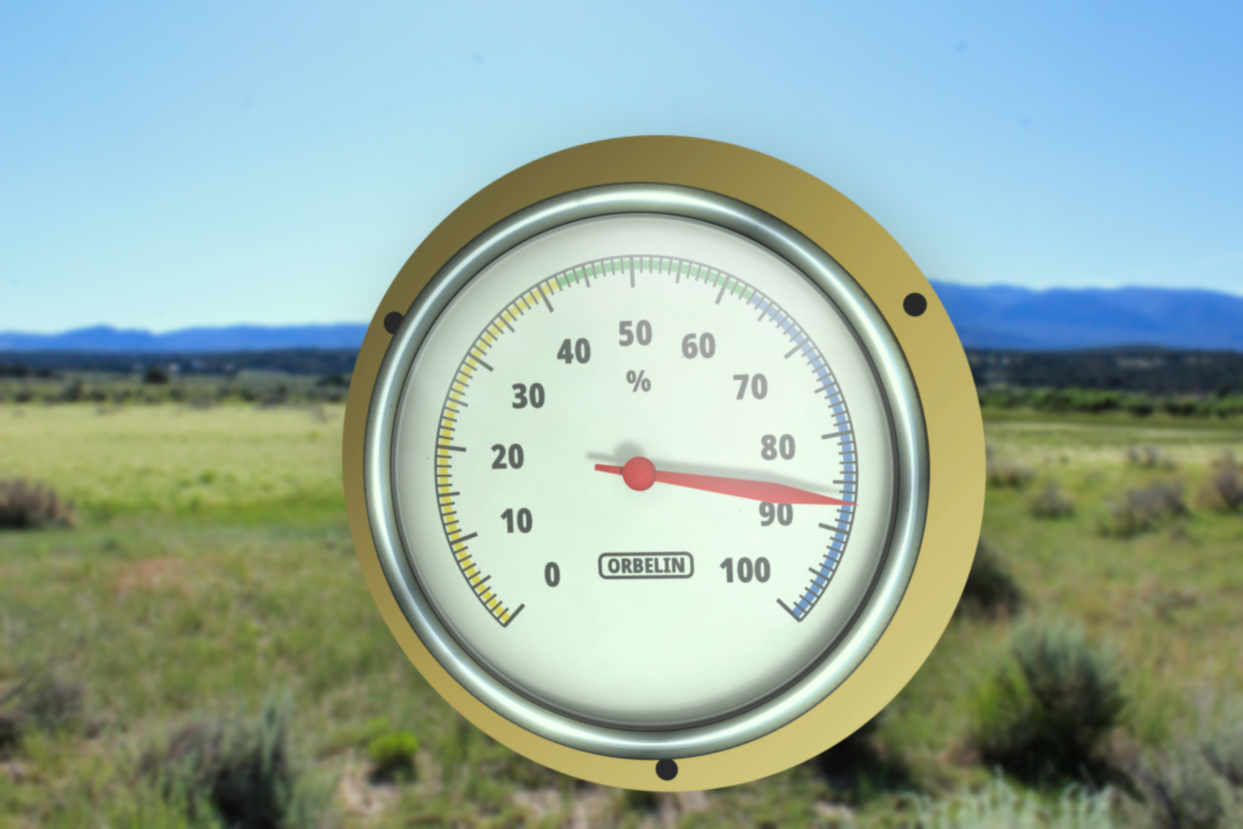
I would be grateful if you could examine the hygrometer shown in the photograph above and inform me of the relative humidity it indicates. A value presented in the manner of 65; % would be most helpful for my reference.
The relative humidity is 87; %
